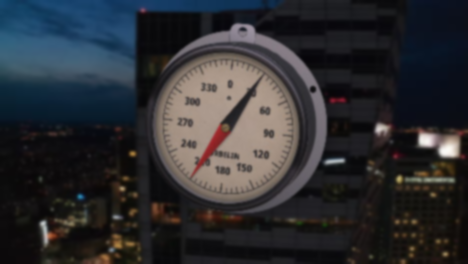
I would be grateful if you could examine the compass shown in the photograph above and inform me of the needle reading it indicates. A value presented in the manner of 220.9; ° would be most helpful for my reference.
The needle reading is 210; °
